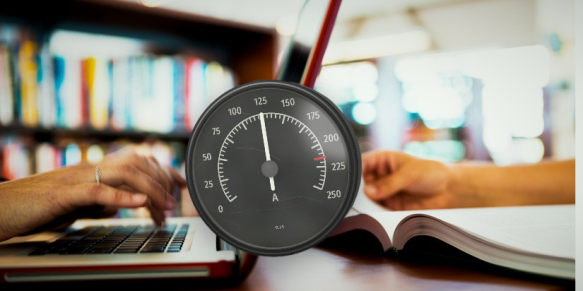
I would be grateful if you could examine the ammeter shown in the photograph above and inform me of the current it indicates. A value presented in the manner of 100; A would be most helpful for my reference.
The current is 125; A
